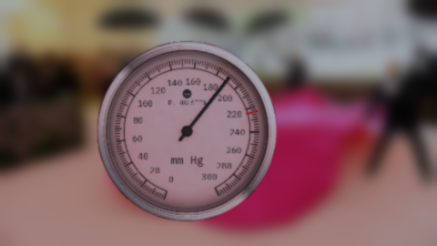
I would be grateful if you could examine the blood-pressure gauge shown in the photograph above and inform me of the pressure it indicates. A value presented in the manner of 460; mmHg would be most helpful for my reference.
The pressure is 190; mmHg
